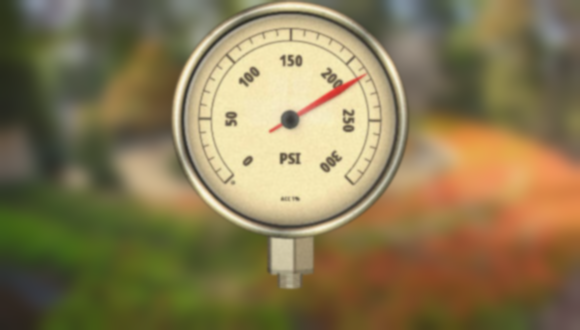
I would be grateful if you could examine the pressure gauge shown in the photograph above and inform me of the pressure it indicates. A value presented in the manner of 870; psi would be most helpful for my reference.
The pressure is 215; psi
